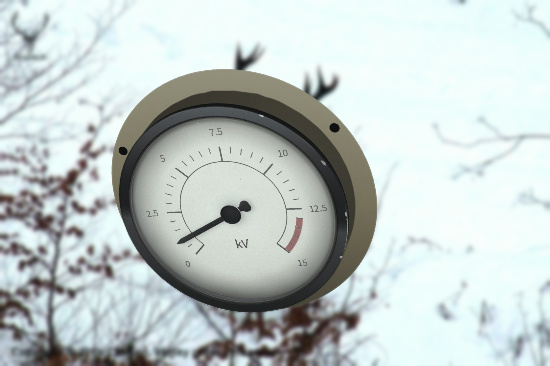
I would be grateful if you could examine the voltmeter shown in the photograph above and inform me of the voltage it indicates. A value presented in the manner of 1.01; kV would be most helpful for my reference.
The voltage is 1; kV
